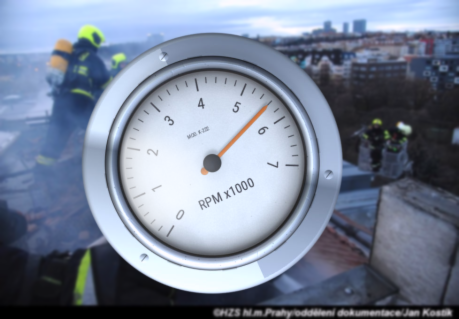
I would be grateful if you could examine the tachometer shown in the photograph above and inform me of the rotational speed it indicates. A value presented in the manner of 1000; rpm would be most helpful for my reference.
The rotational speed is 5600; rpm
